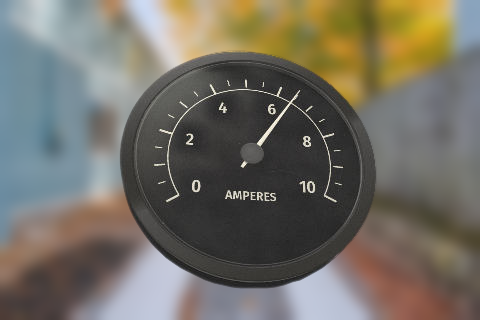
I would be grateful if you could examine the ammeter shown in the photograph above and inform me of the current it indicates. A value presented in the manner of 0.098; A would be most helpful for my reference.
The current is 6.5; A
